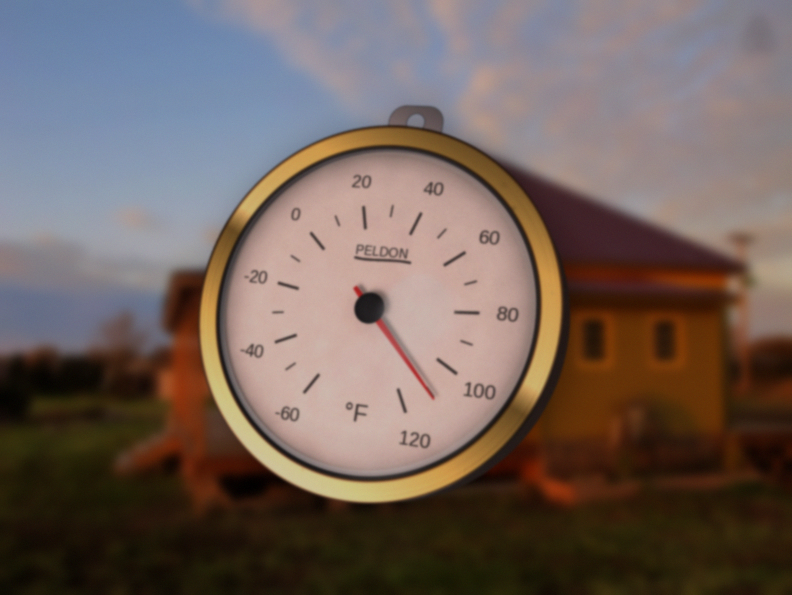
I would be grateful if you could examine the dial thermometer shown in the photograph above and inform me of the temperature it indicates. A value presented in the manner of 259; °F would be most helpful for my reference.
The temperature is 110; °F
